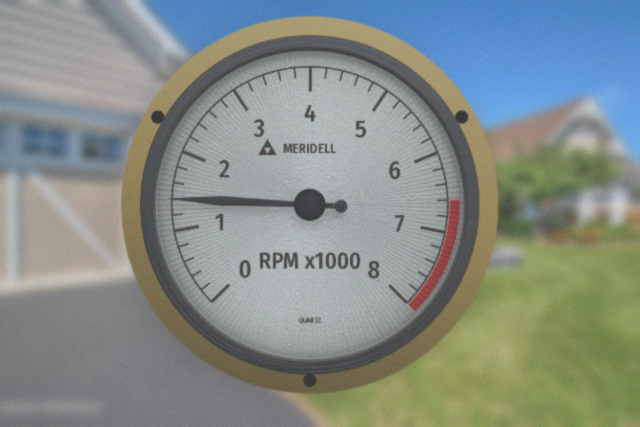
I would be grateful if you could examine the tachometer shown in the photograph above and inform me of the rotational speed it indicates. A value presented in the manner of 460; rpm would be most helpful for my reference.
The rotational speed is 1400; rpm
